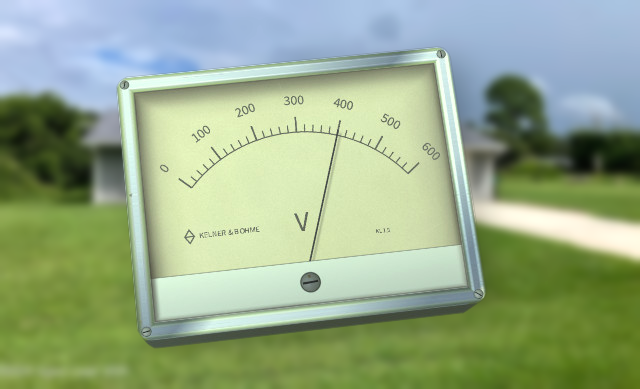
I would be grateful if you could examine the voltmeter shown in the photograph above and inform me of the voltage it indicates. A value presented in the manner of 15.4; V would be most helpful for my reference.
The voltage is 400; V
